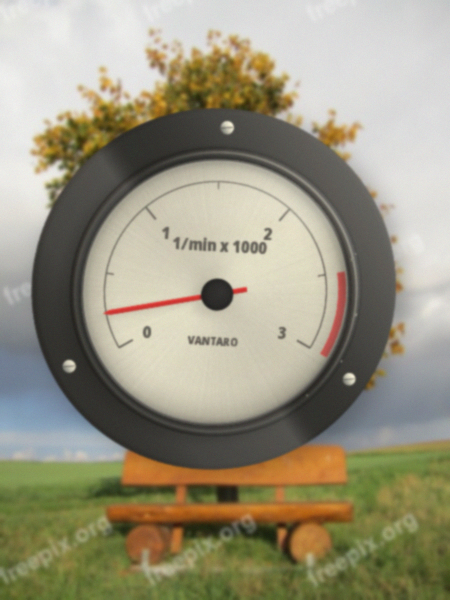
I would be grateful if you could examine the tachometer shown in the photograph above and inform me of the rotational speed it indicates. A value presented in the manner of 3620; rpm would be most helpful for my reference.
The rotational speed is 250; rpm
